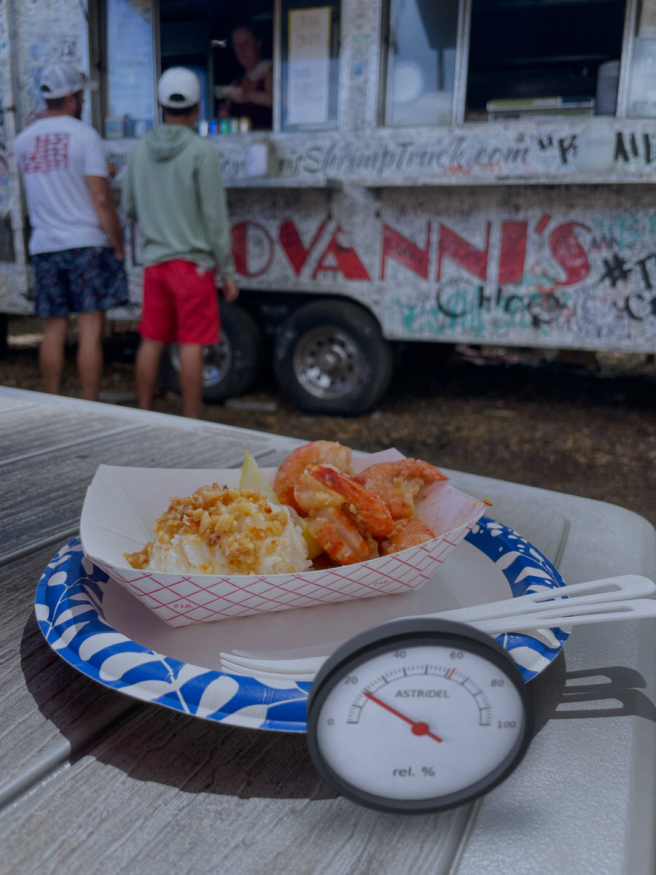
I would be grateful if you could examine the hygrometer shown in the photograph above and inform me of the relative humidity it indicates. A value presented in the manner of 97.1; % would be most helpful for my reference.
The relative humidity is 20; %
